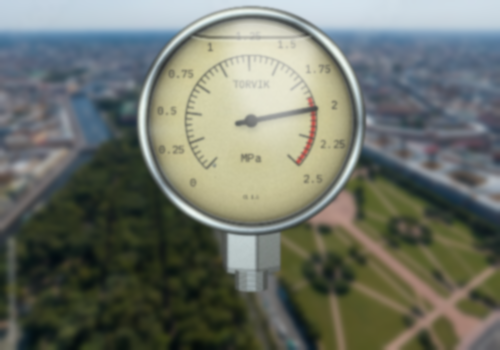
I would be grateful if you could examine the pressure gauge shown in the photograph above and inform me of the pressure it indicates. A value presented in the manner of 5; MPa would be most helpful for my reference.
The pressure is 2; MPa
